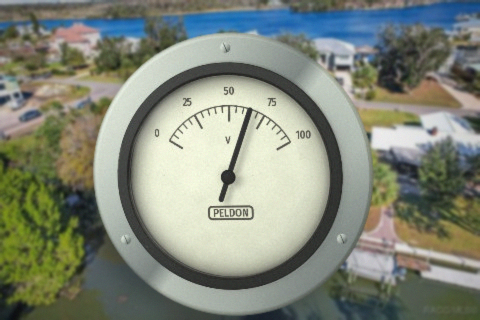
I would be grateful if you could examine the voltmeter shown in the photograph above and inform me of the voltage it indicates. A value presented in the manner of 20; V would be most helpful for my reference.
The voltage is 65; V
